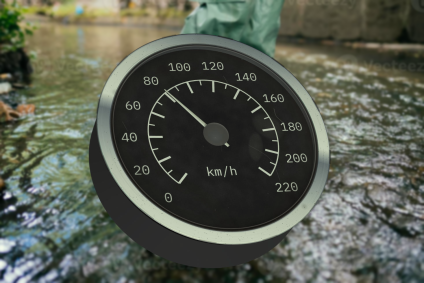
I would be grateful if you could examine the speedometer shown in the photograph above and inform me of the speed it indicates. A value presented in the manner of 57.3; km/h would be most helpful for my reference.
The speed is 80; km/h
